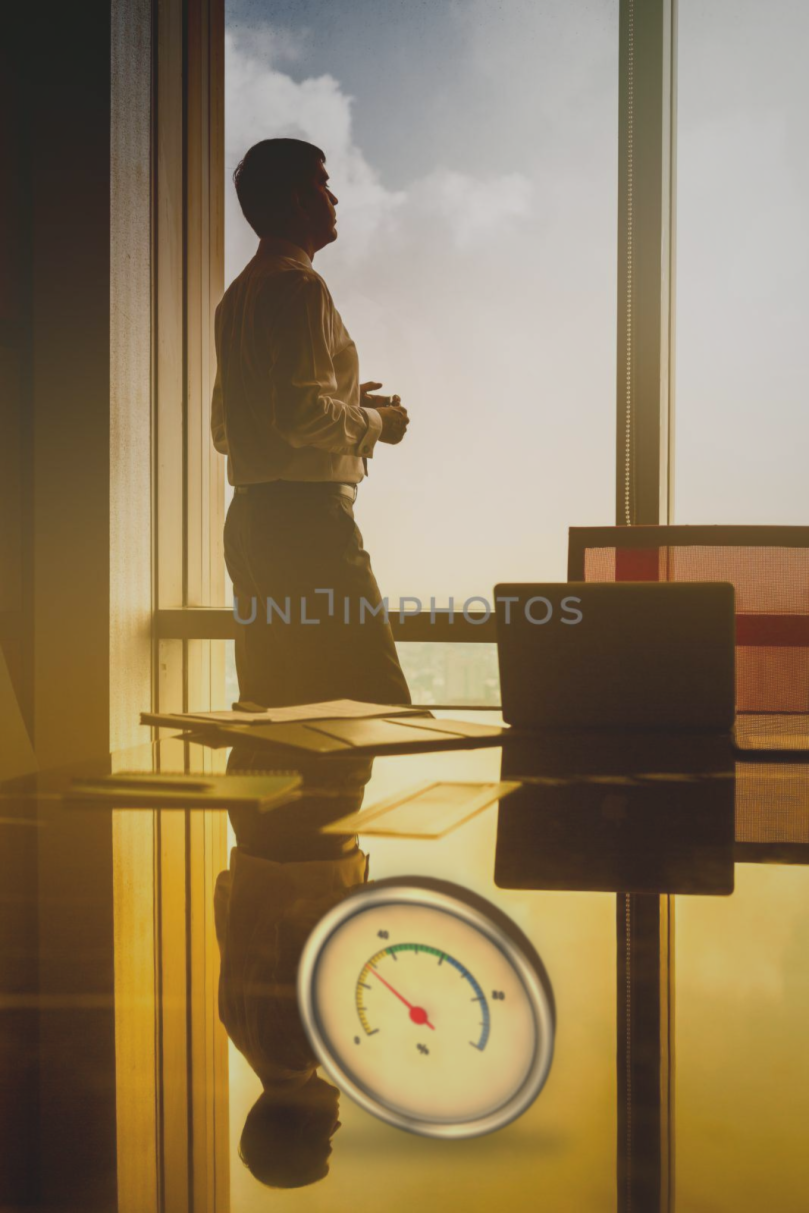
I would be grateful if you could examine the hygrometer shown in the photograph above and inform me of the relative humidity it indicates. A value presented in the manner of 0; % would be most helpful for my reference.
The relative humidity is 30; %
